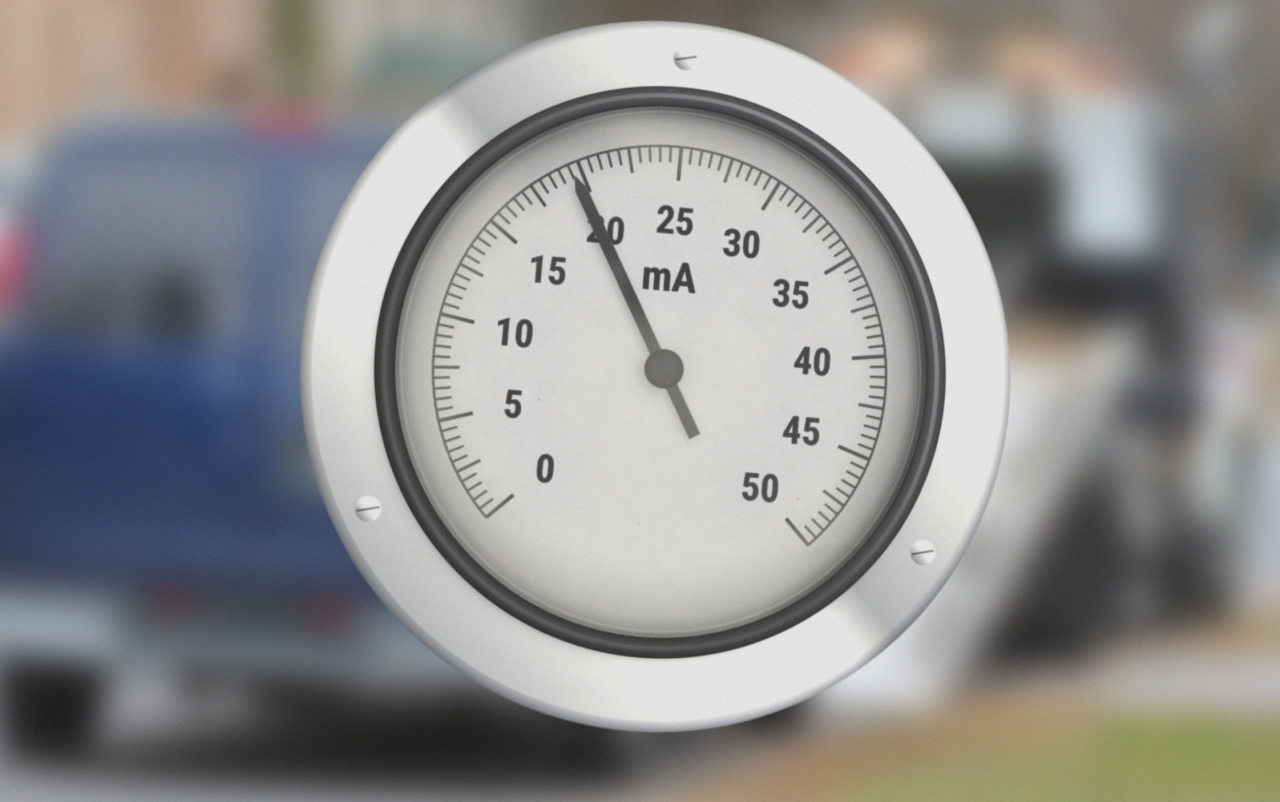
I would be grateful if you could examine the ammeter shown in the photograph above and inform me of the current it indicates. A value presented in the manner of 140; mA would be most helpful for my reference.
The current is 19.5; mA
